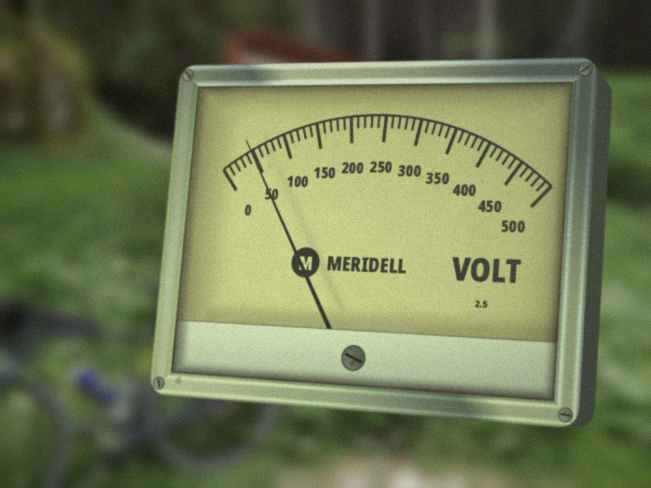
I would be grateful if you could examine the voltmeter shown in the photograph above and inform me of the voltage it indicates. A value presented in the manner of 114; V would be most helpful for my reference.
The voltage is 50; V
